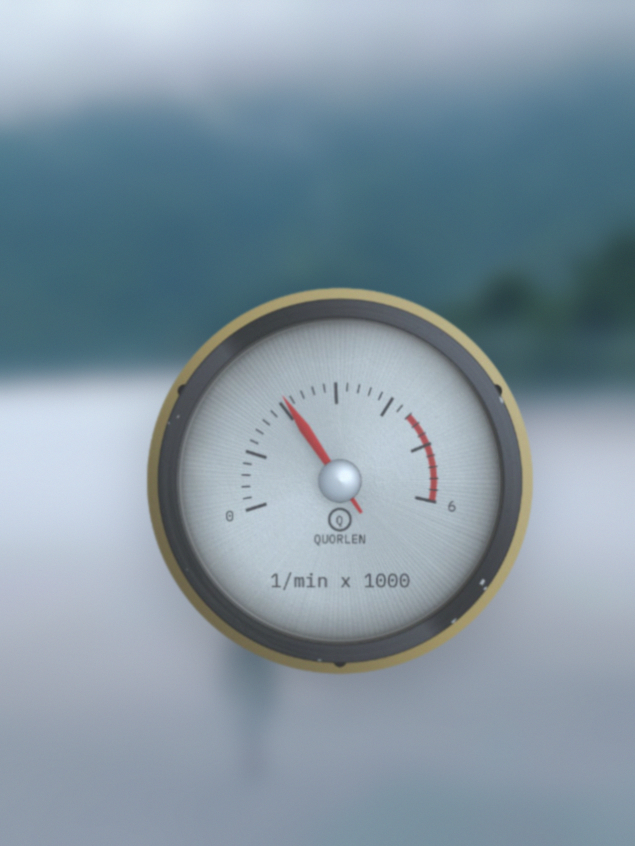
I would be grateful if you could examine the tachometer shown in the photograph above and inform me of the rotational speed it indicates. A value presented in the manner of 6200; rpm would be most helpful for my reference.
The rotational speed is 2100; rpm
